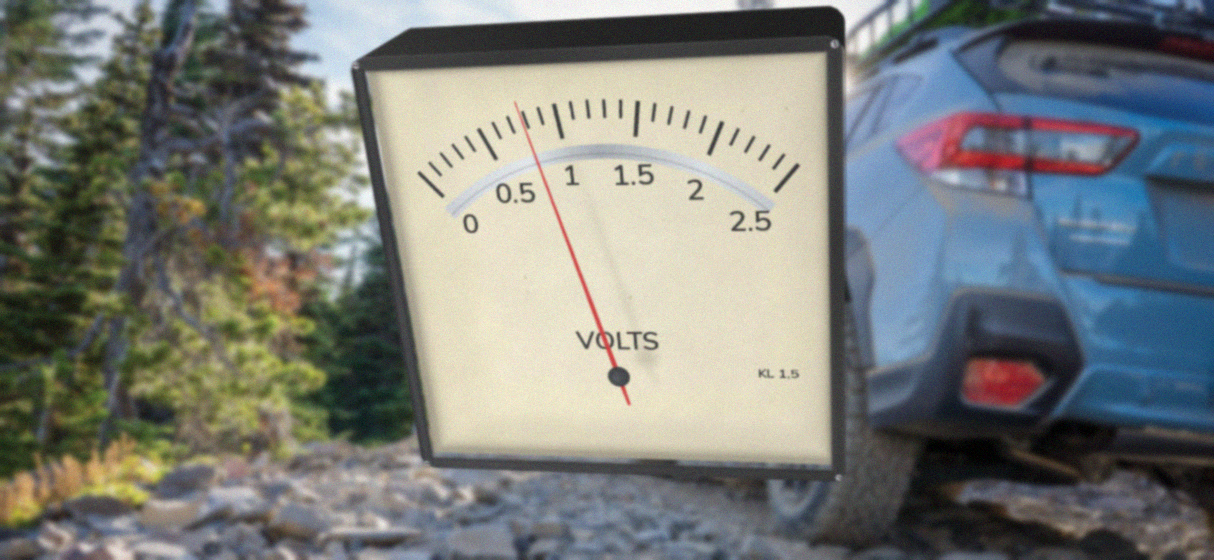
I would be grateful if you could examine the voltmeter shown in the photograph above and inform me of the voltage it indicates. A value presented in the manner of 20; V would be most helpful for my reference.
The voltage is 0.8; V
